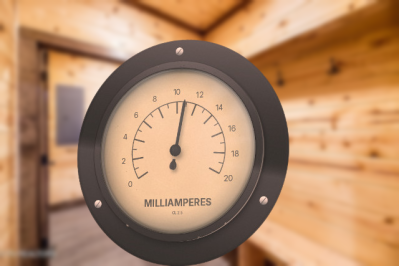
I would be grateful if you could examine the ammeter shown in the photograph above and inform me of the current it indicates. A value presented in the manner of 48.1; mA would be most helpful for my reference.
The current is 11; mA
